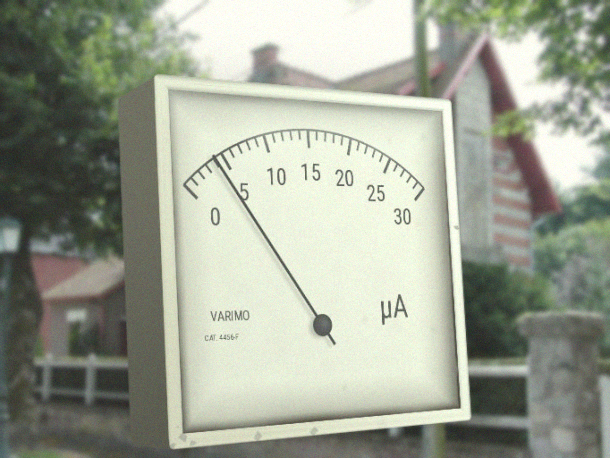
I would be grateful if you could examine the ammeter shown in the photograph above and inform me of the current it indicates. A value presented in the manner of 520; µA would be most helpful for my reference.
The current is 4; µA
